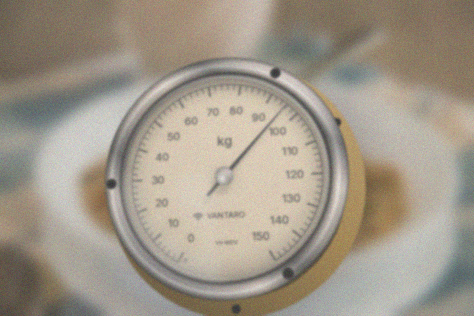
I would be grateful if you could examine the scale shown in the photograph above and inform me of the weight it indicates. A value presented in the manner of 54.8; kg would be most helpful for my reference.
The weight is 96; kg
